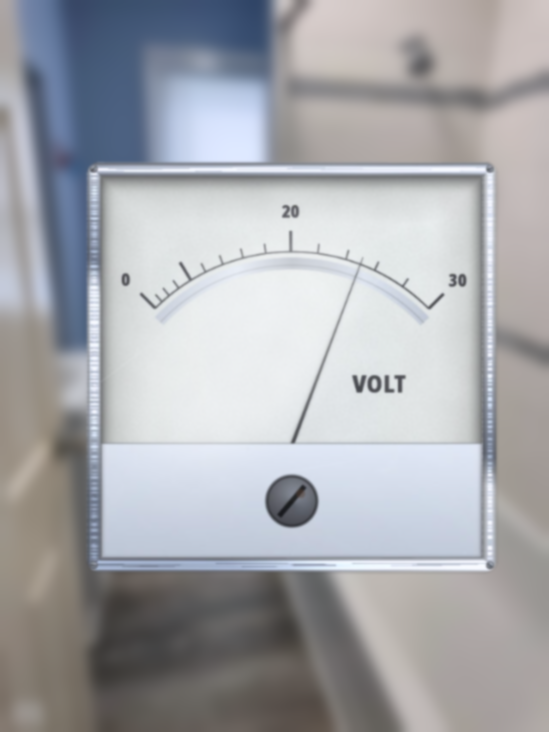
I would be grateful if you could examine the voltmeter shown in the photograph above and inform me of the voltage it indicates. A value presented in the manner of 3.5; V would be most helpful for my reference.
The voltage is 25; V
